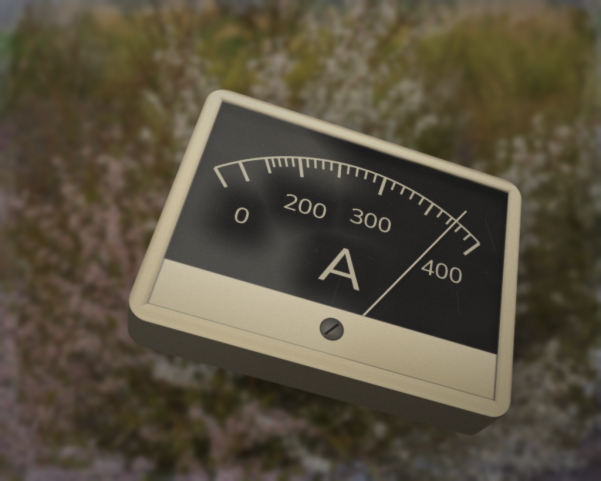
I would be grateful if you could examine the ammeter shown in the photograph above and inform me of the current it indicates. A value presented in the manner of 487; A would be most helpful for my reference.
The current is 375; A
